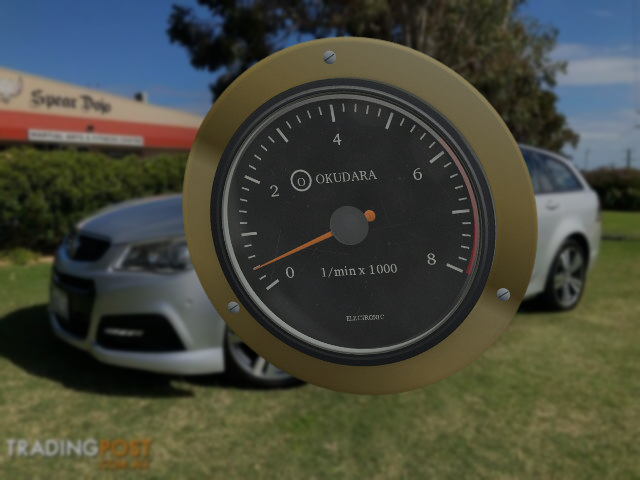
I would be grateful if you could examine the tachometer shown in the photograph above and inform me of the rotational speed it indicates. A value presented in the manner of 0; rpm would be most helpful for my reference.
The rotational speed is 400; rpm
